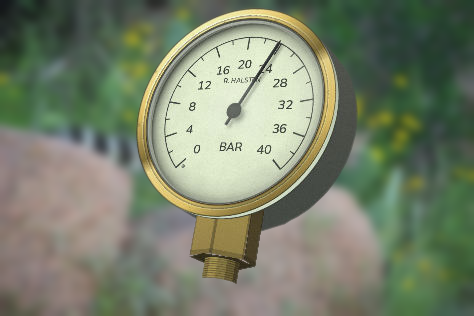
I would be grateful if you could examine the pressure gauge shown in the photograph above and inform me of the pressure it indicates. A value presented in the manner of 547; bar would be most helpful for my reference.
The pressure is 24; bar
